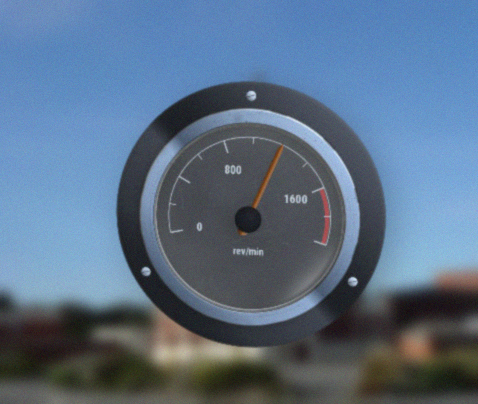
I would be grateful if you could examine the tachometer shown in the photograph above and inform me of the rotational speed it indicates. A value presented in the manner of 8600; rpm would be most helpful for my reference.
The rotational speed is 1200; rpm
